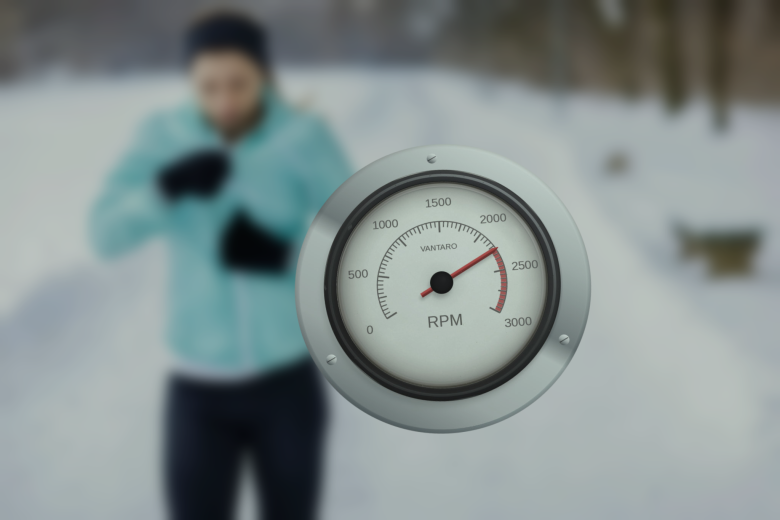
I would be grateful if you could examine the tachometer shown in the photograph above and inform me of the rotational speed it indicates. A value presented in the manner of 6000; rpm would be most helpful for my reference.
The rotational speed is 2250; rpm
